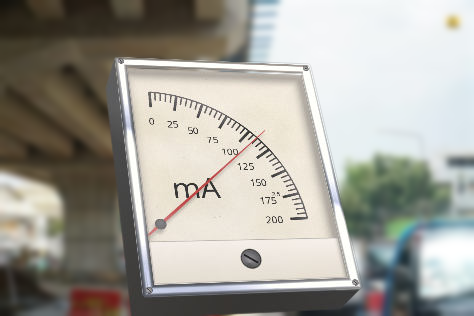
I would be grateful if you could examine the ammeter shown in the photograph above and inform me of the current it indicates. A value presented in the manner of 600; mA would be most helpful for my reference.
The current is 110; mA
